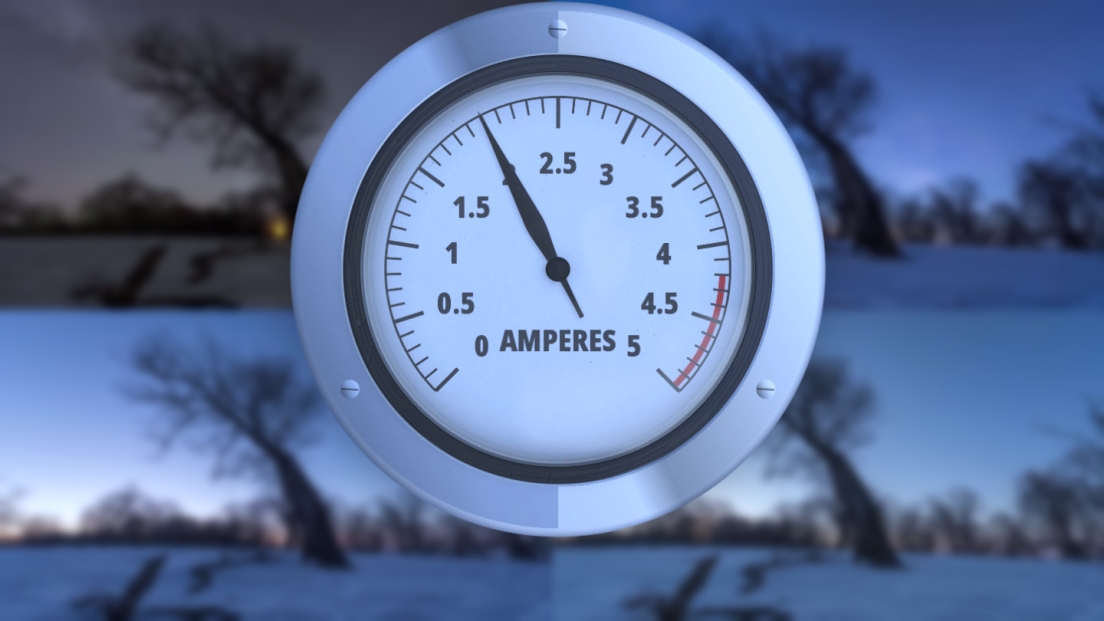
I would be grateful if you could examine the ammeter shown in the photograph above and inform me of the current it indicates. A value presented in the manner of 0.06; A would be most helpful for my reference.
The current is 2; A
